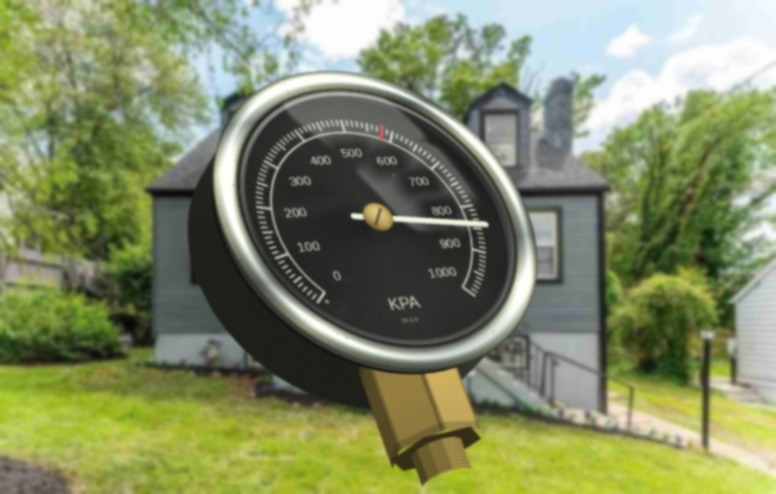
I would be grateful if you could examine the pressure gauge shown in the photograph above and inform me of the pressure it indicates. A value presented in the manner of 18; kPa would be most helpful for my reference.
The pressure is 850; kPa
